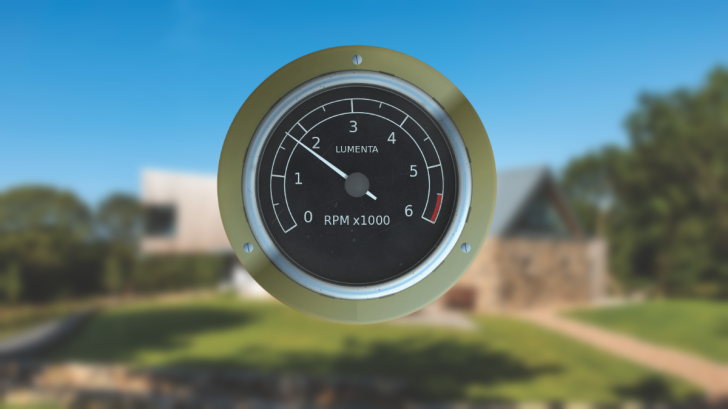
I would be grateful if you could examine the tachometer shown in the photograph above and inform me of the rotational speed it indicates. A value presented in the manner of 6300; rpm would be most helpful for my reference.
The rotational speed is 1750; rpm
